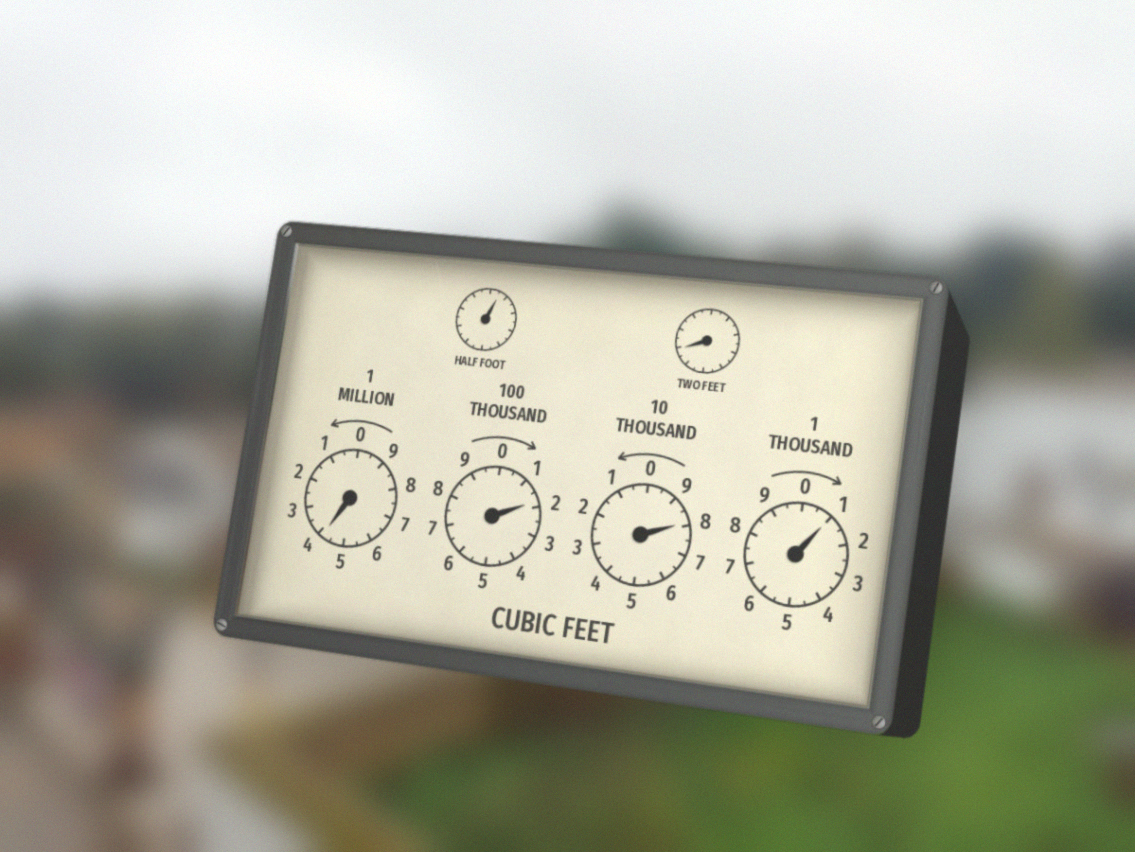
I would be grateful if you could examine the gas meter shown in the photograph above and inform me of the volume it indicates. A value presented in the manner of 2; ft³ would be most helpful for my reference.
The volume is 418100; ft³
